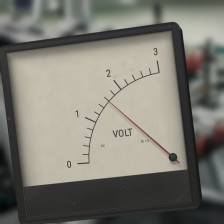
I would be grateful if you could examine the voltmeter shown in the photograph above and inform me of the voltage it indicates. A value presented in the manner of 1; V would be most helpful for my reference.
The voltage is 1.6; V
